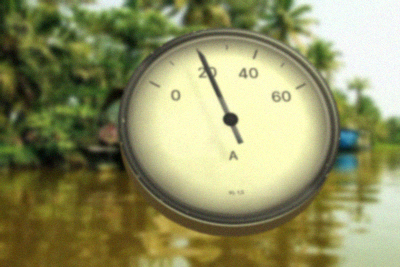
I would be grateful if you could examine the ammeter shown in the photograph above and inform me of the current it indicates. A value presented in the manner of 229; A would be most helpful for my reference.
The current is 20; A
